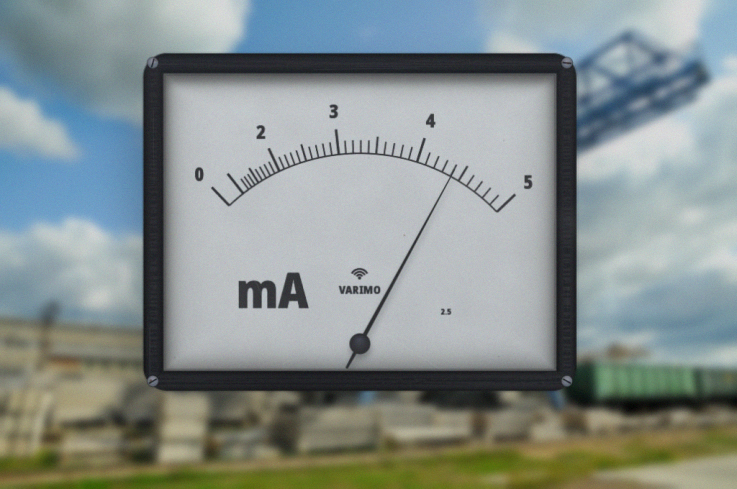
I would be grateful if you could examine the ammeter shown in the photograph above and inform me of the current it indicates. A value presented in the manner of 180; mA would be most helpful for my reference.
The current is 4.4; mA
